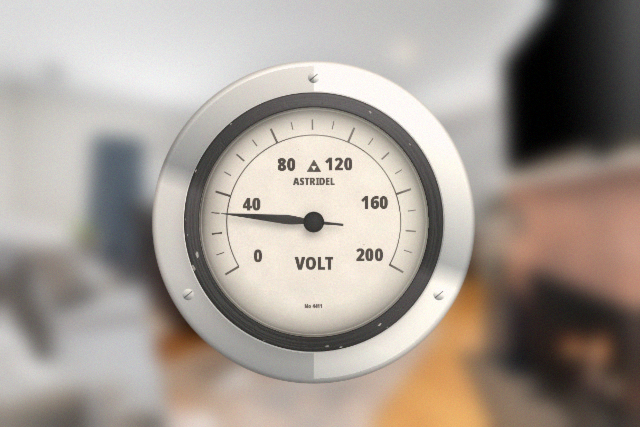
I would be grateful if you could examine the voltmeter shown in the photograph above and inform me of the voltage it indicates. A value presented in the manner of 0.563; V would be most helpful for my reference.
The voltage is 30; V
